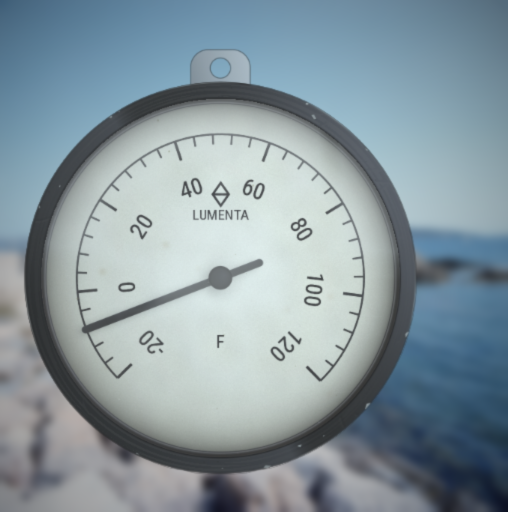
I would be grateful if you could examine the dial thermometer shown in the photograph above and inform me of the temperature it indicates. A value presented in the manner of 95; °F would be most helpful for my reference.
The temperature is -8; °F
